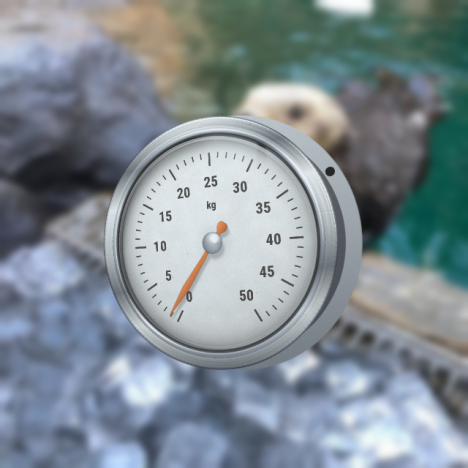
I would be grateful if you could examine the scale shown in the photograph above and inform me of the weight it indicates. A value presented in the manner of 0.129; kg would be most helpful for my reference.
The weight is 1; kg
